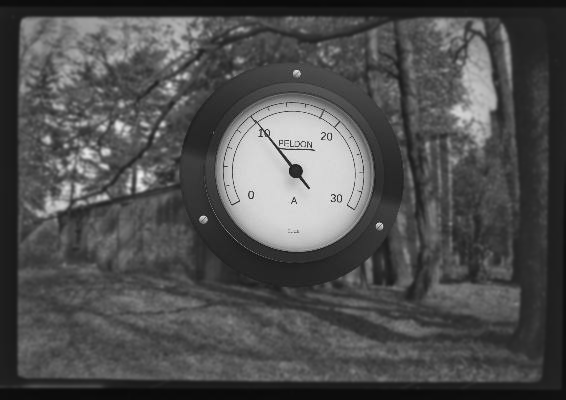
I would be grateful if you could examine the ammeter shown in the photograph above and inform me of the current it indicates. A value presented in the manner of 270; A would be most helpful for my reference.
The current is 10; A
